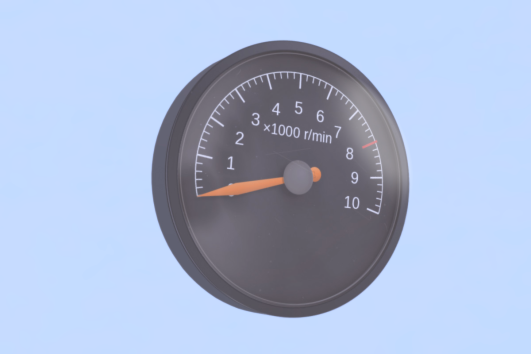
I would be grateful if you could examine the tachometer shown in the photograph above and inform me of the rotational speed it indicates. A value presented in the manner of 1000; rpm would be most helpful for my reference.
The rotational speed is 0; rpm
